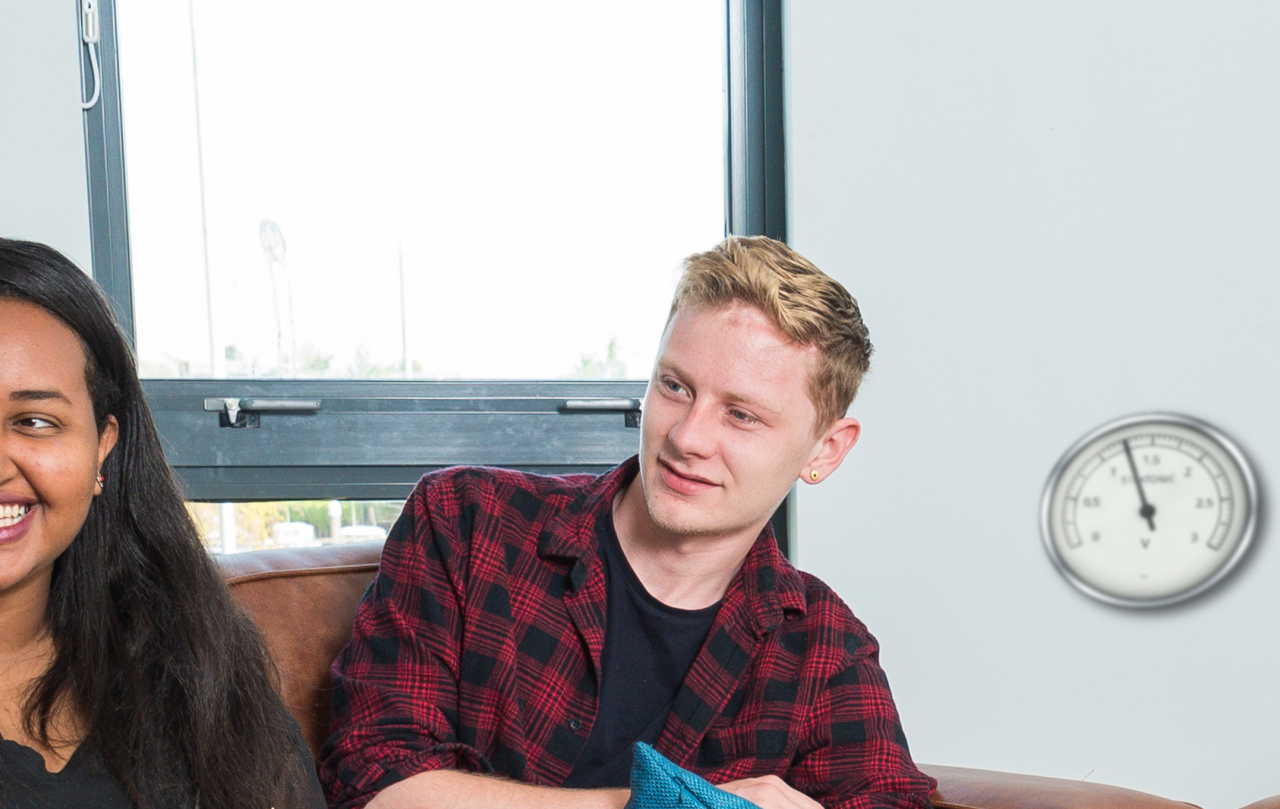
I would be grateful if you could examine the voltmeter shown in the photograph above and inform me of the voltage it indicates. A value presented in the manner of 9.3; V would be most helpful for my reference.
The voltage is 1.25; V
